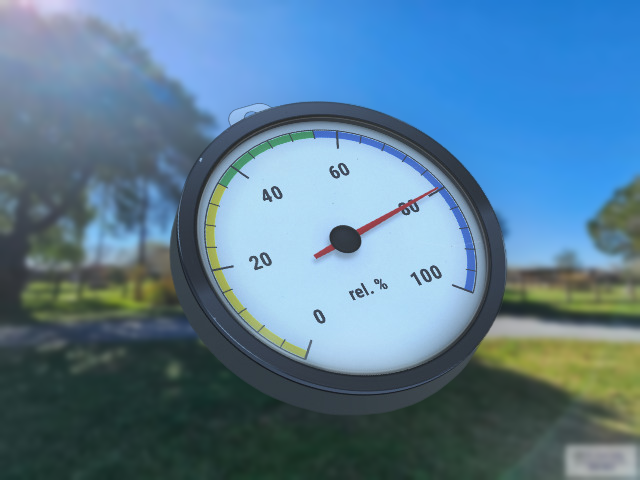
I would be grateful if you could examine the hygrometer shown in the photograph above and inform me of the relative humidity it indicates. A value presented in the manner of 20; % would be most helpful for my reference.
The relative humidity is 80; %
